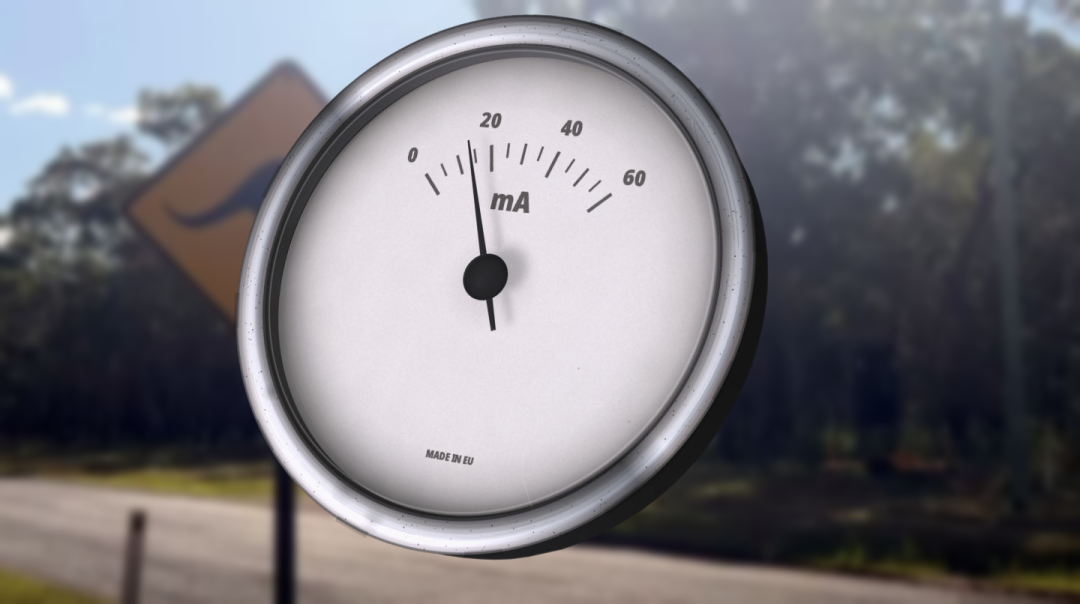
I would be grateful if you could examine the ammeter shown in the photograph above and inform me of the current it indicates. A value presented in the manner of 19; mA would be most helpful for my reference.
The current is 15; mA
